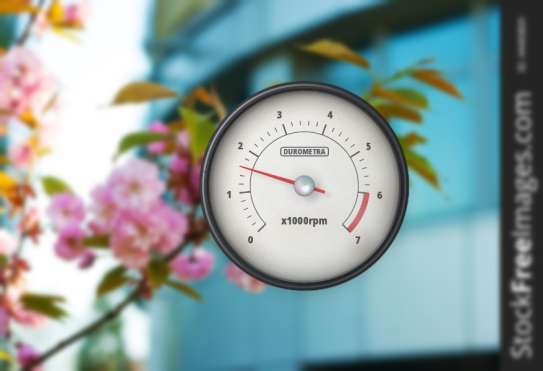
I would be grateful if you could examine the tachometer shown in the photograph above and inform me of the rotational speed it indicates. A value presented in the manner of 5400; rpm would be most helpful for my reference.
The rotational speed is 1600; rpm
